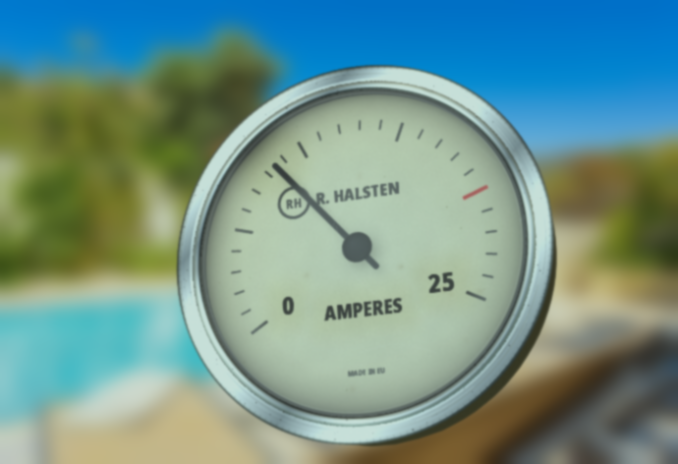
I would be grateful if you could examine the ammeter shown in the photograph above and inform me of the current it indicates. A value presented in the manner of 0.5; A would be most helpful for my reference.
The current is 8.5; A
